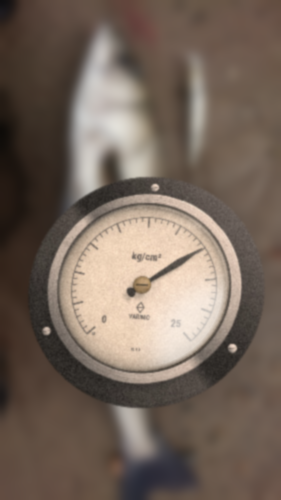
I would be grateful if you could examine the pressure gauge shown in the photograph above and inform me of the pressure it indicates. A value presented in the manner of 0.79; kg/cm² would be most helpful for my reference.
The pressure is 17.5; kg/cm²
